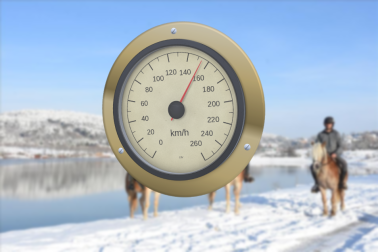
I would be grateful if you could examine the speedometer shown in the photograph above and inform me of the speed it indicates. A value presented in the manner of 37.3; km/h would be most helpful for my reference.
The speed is 155; km/h
